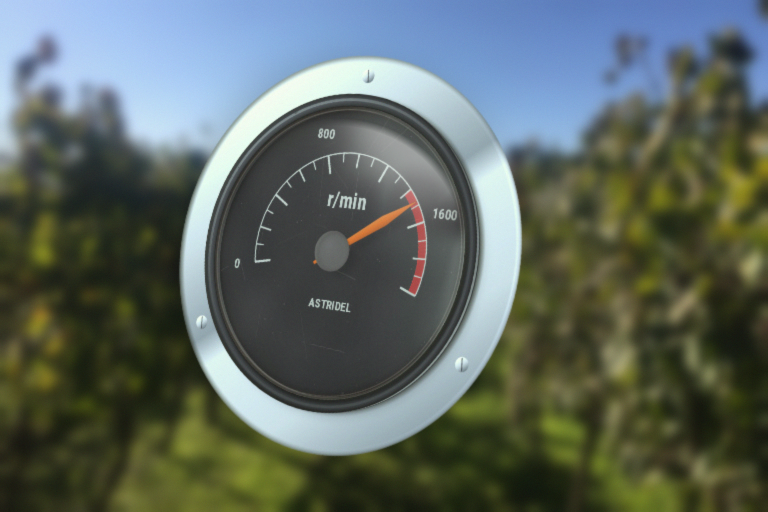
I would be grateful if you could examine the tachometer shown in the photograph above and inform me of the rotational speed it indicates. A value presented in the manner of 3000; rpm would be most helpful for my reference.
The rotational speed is 1500; rpm
